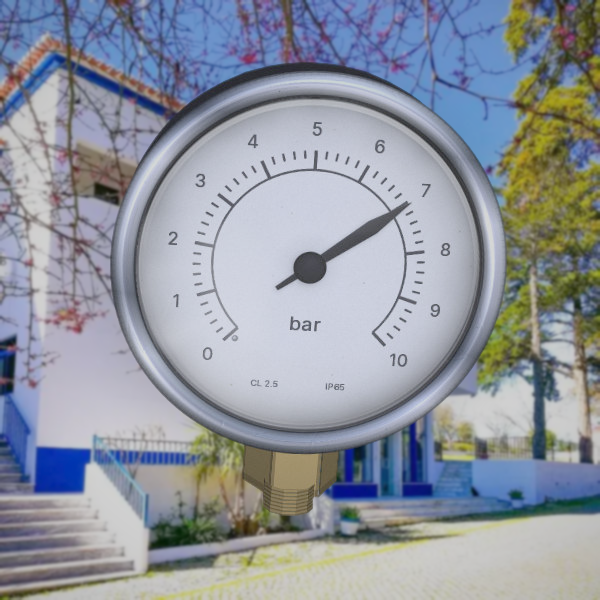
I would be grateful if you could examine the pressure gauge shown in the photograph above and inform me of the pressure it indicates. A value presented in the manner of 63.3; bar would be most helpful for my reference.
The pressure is 7; bar
